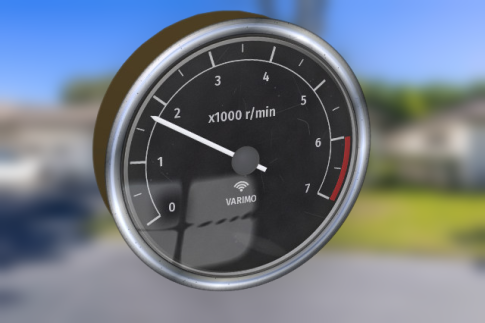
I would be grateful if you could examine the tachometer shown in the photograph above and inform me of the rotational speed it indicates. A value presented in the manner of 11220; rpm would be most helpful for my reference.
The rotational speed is 1750; rpm
